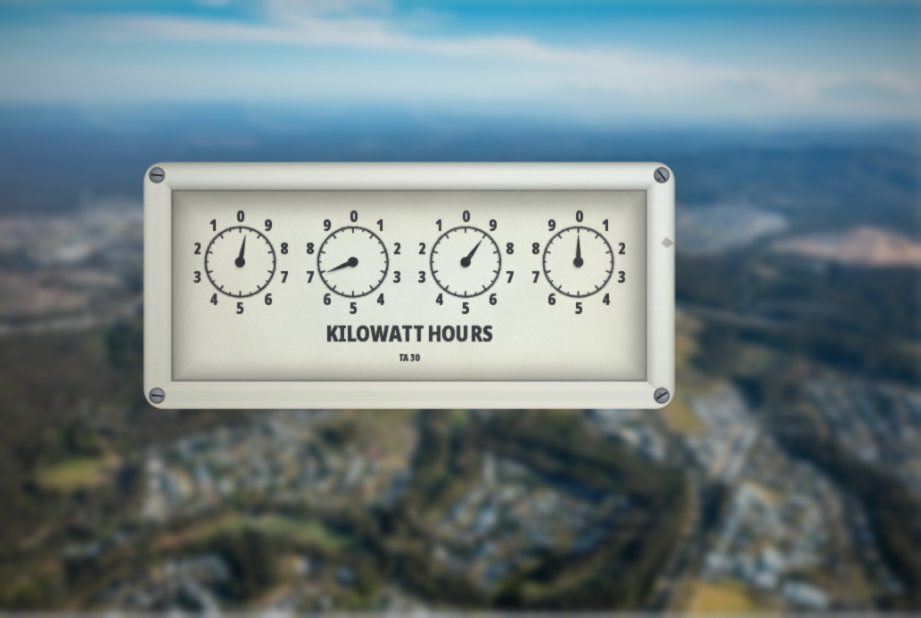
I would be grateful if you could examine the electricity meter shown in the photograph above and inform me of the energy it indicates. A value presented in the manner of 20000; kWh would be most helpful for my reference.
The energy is 9690; kWh
